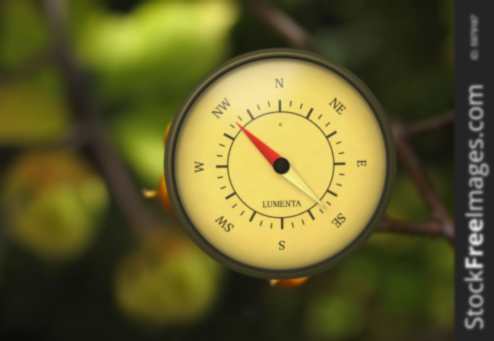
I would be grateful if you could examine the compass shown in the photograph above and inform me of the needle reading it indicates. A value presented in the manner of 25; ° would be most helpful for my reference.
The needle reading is 315; °
